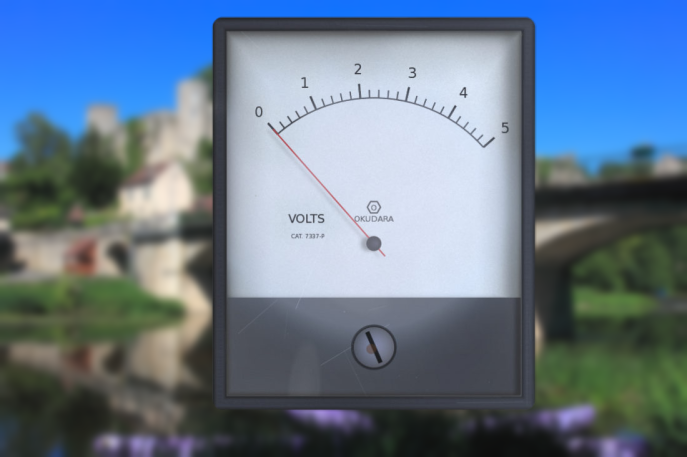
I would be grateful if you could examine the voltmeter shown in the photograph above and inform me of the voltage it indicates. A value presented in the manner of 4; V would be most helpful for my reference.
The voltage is 0; V
